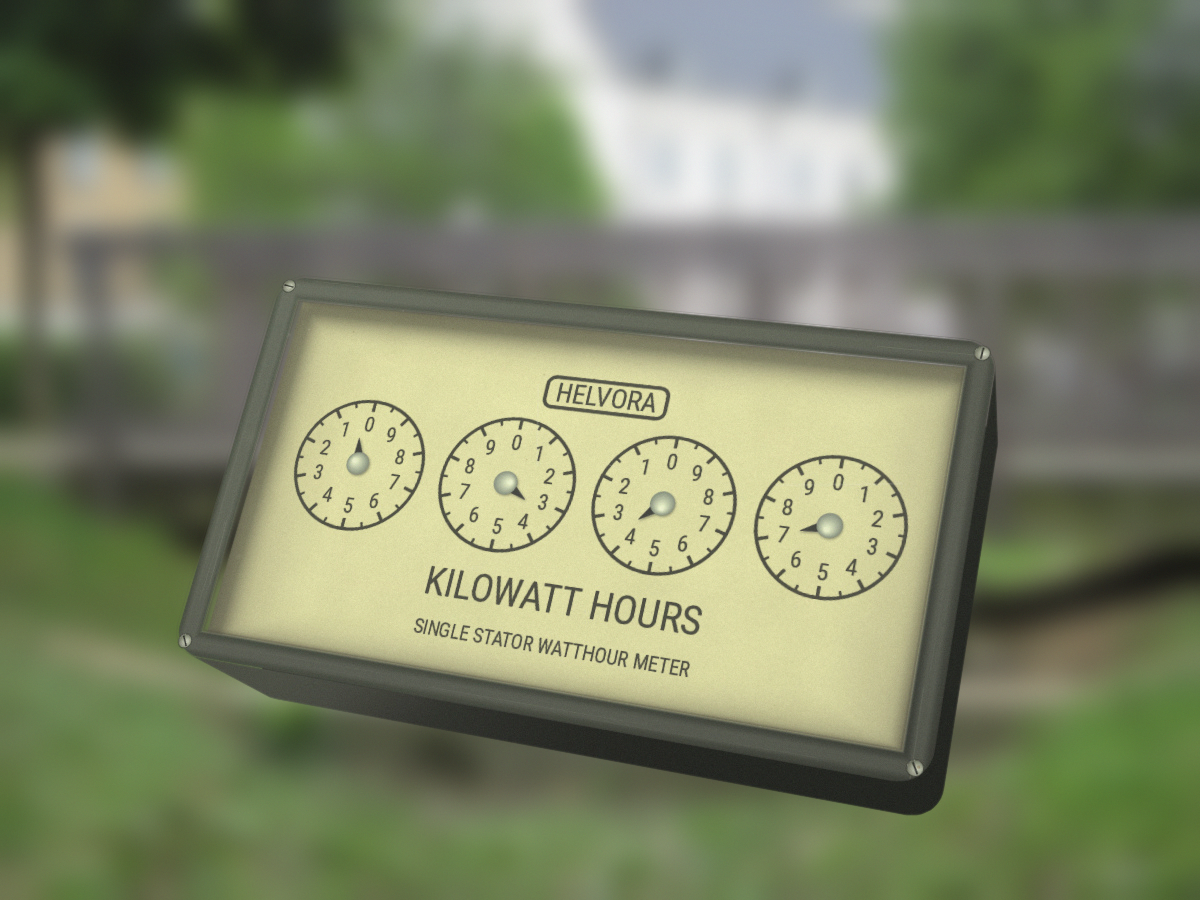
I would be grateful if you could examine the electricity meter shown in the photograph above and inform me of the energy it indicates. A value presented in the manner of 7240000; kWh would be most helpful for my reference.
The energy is 337; kWh
